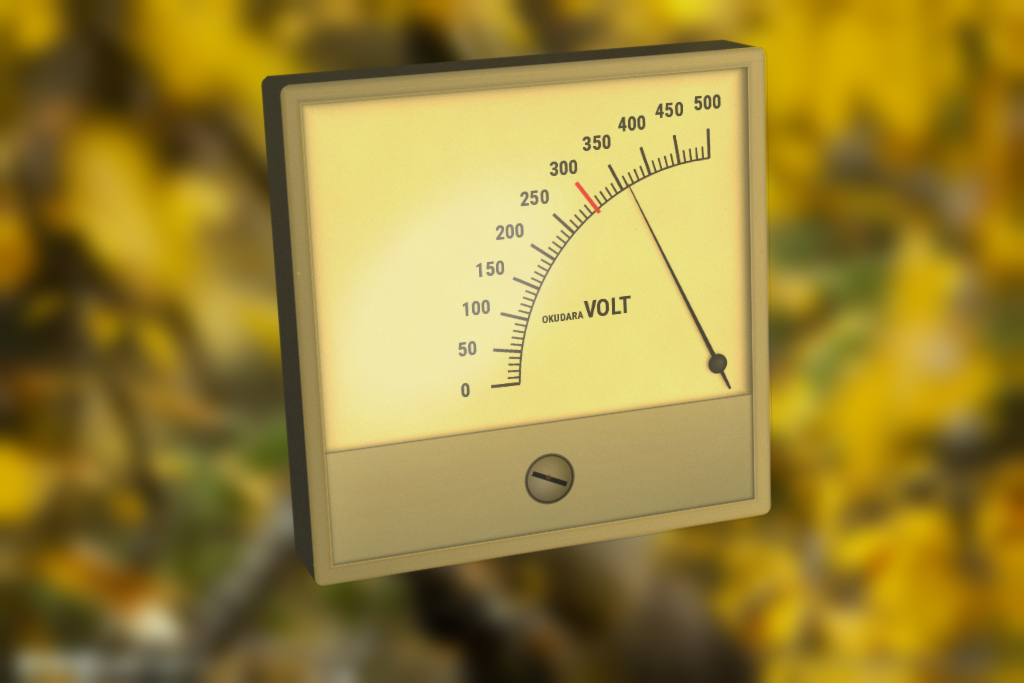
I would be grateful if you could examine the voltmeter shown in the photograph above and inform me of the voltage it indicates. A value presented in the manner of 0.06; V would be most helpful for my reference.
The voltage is 360; V
